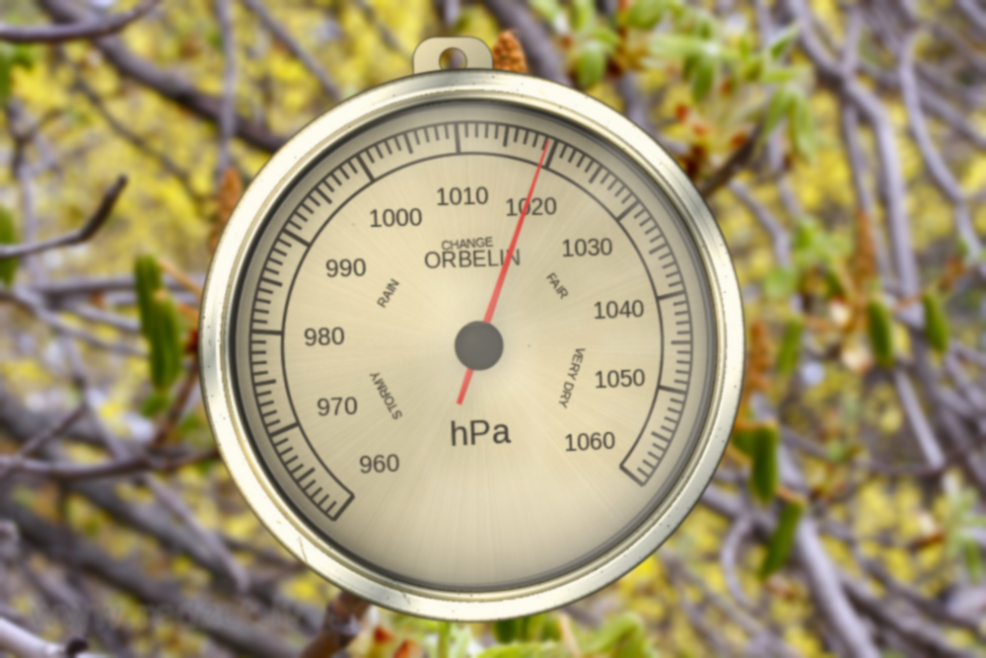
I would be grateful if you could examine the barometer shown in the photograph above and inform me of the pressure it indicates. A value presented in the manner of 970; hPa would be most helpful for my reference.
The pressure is 1019; hPa
